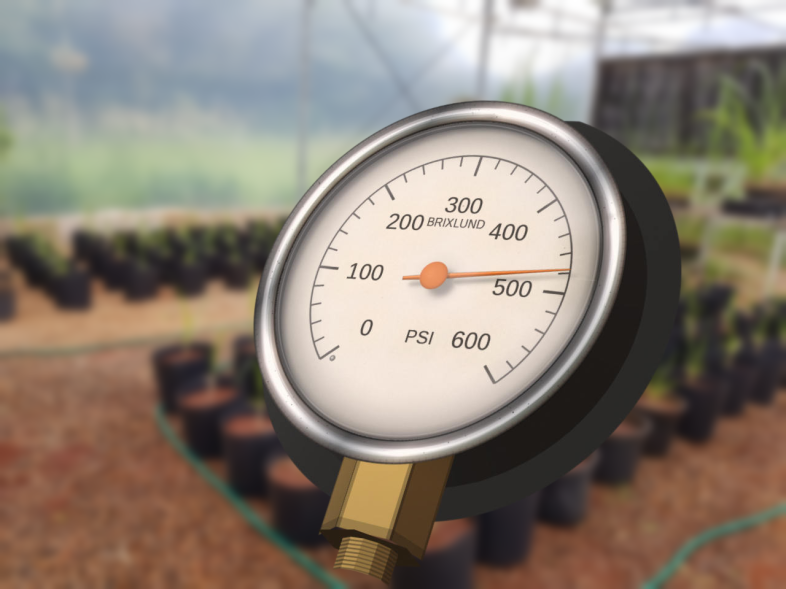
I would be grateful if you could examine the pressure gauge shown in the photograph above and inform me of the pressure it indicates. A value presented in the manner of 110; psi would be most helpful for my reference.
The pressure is 480; psi
